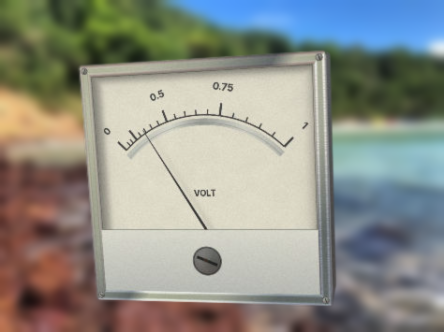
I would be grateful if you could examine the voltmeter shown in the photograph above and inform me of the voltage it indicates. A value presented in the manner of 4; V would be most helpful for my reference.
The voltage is 0.35; V
